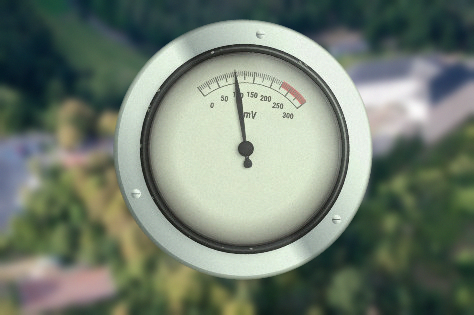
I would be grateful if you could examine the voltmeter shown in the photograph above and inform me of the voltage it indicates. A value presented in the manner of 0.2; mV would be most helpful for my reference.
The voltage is 100; mV
